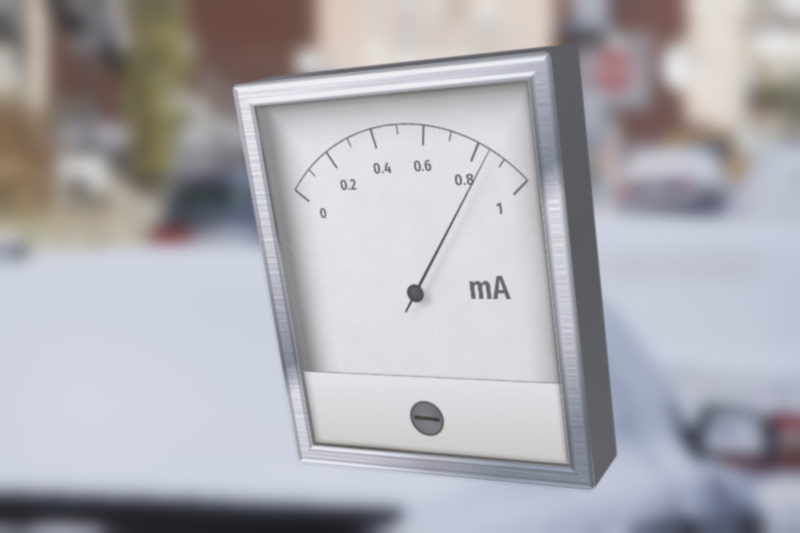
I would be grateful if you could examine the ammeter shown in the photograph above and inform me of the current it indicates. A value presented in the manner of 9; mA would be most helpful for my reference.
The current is 0.85; mA
